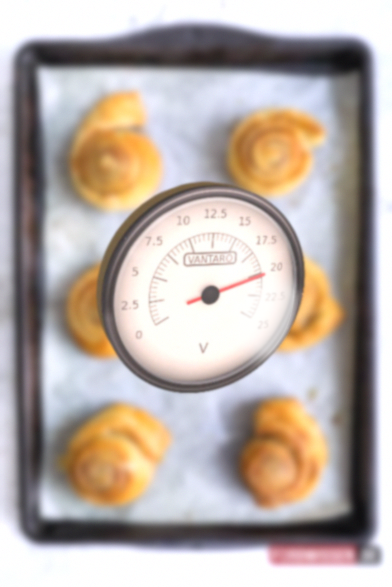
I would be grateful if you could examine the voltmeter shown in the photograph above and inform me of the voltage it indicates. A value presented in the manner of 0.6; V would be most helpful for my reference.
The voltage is 20; V
